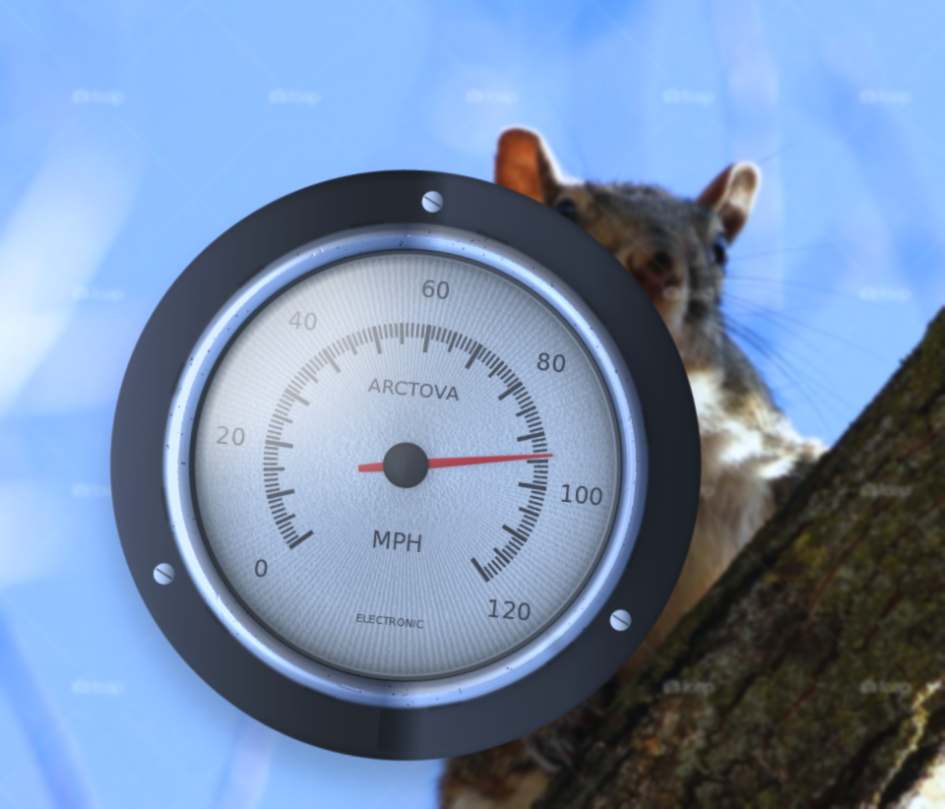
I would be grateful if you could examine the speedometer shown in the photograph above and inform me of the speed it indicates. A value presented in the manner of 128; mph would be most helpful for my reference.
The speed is 94; mph
